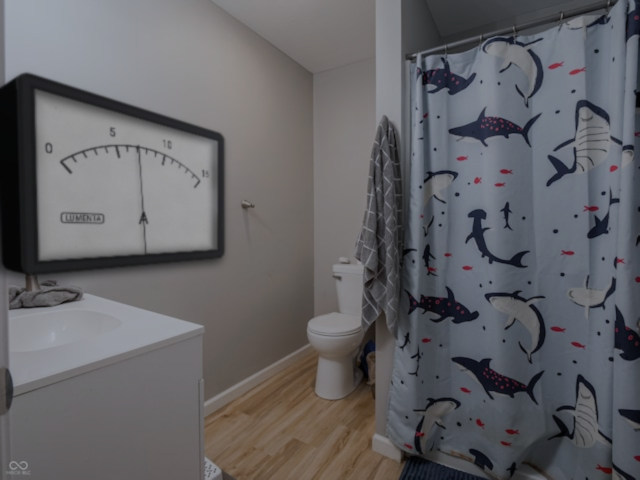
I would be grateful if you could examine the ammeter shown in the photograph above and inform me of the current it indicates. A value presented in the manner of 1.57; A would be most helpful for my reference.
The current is 7; A
